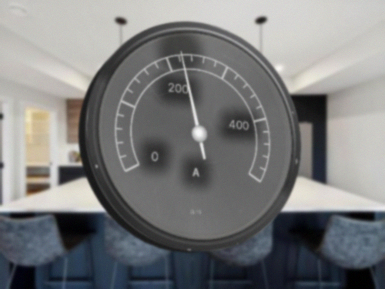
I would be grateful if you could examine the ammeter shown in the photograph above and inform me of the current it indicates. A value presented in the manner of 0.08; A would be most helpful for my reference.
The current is 220; A
